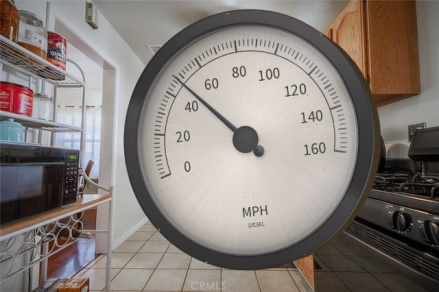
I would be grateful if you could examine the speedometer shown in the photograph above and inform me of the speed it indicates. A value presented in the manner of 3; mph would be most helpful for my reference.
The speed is 48; mph
